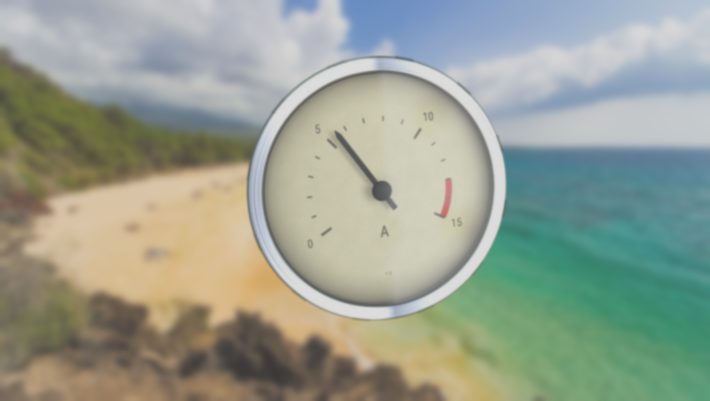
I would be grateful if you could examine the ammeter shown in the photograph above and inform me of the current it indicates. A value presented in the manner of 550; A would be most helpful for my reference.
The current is 5.5; A
